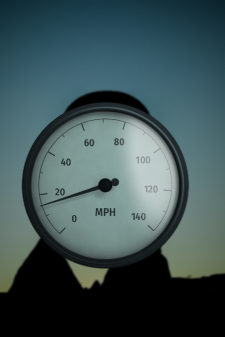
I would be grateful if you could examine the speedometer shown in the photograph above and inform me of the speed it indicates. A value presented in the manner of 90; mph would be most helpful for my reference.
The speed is 15; mph
